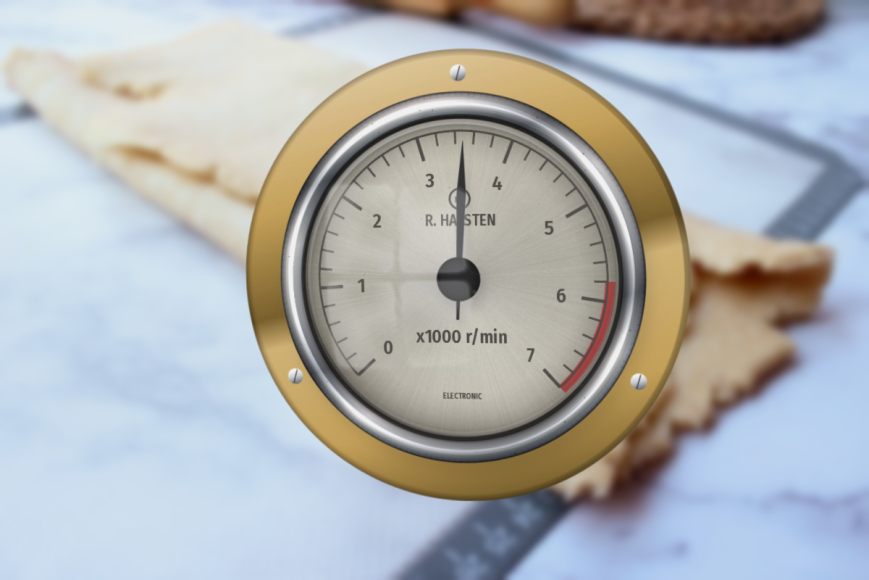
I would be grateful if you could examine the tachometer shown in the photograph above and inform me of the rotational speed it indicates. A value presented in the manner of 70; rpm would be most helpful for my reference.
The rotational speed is 3500; rpm
